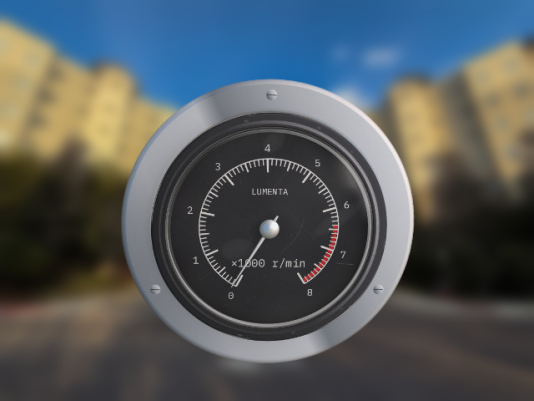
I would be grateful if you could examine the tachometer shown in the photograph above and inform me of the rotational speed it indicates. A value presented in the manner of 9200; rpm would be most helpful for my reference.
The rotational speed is 100; rpm
